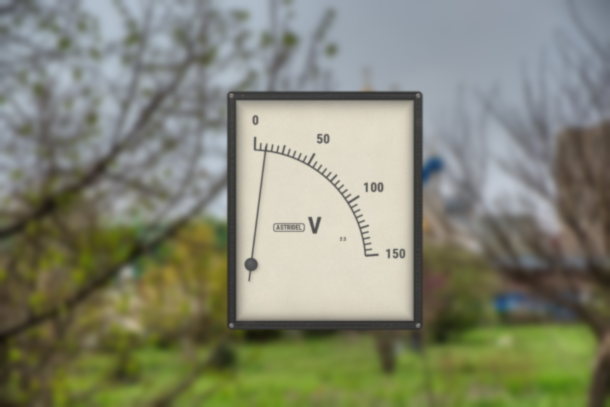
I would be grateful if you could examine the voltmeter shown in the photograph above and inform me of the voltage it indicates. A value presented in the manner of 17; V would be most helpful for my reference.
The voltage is 10; V
